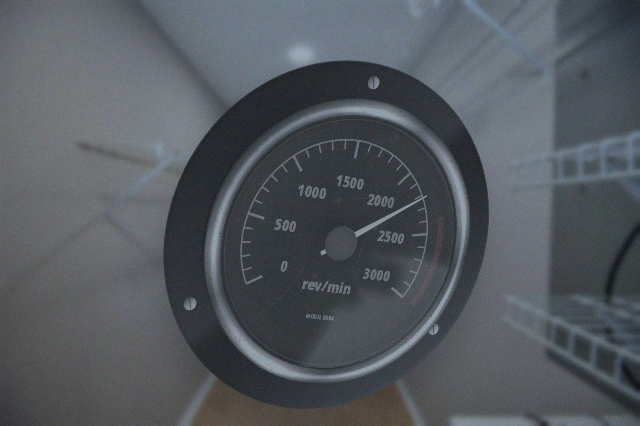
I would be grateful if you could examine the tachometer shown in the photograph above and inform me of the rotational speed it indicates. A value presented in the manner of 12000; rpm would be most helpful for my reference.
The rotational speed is 2200; rpm
